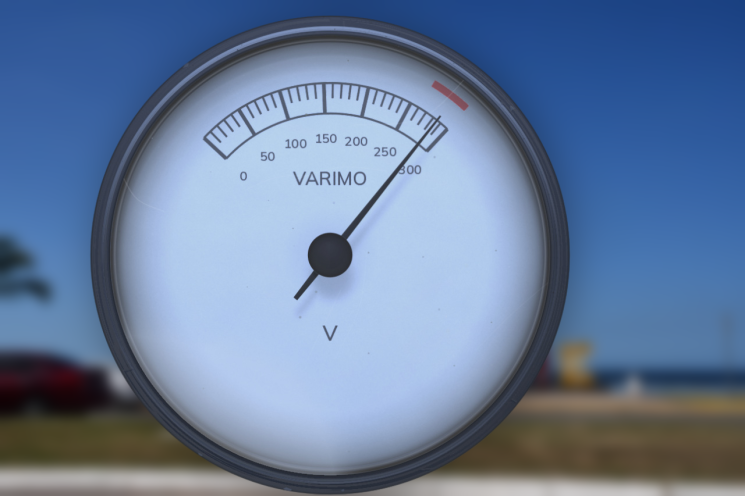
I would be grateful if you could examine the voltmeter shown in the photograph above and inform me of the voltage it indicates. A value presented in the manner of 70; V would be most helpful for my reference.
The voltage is 285; V
